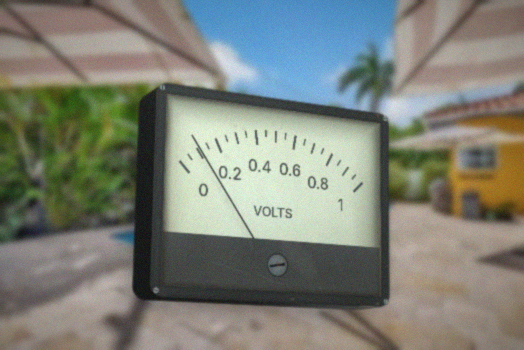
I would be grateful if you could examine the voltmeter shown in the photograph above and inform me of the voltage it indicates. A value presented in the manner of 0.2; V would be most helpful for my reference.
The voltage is 0.1; V
